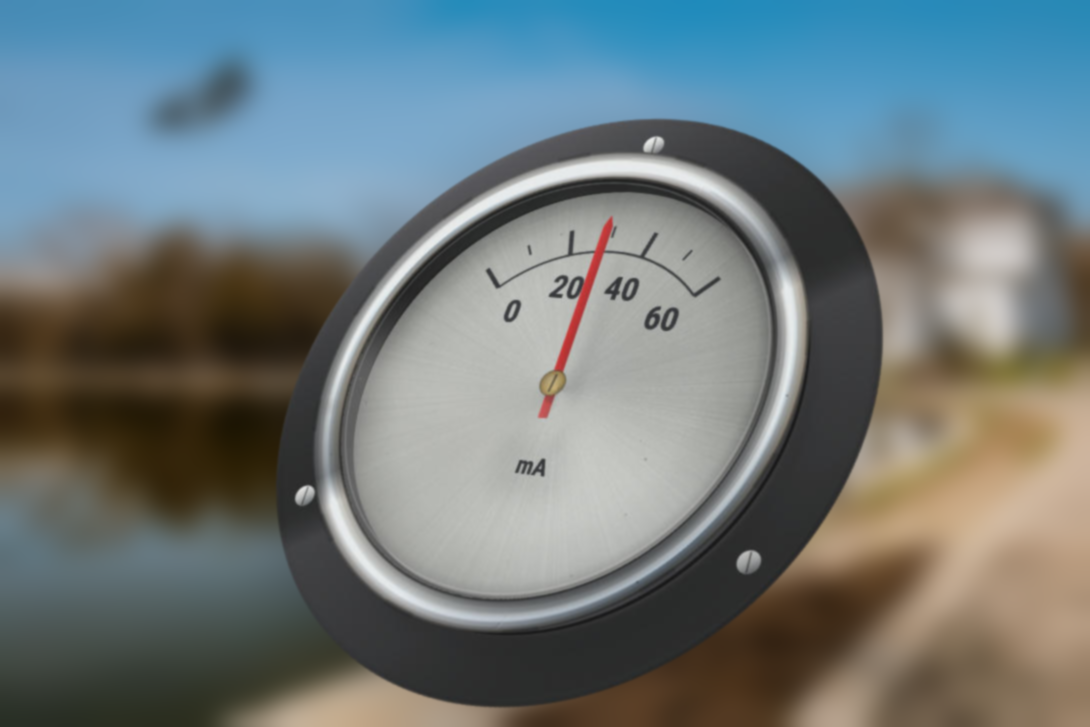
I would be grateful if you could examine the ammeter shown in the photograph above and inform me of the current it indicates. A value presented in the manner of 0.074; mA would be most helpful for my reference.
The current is 30; mA
